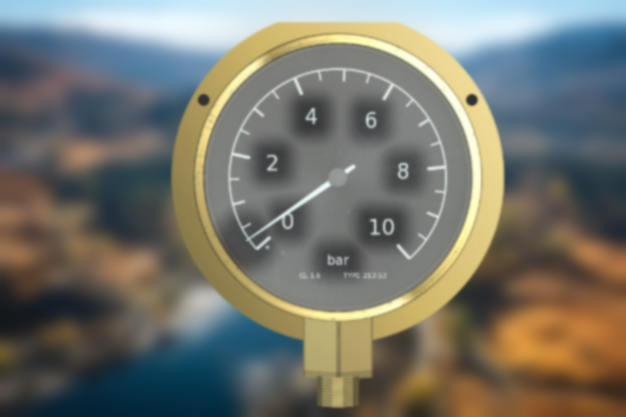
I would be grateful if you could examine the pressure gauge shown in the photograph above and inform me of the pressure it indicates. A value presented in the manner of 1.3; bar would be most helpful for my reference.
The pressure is 0.25; bar
